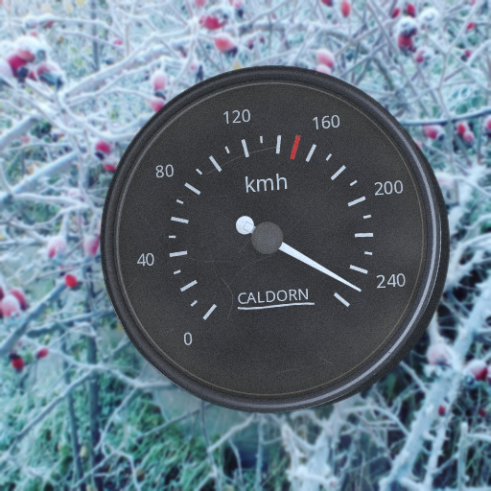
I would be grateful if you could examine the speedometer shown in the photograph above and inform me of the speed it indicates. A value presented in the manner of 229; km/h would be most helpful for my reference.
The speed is 250; km/h
